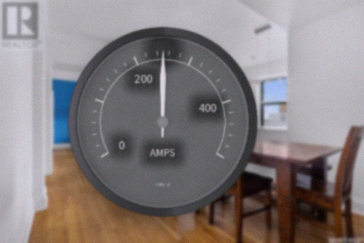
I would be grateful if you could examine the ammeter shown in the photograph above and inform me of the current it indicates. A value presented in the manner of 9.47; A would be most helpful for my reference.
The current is 250; A
